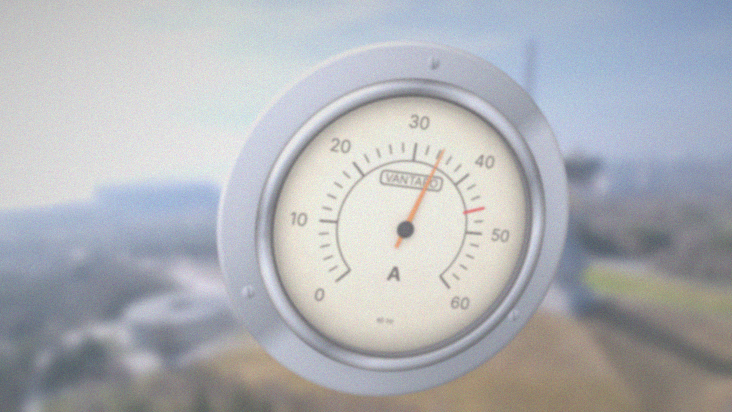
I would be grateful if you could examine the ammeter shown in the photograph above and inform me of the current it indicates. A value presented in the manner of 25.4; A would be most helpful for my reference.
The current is 34; A
